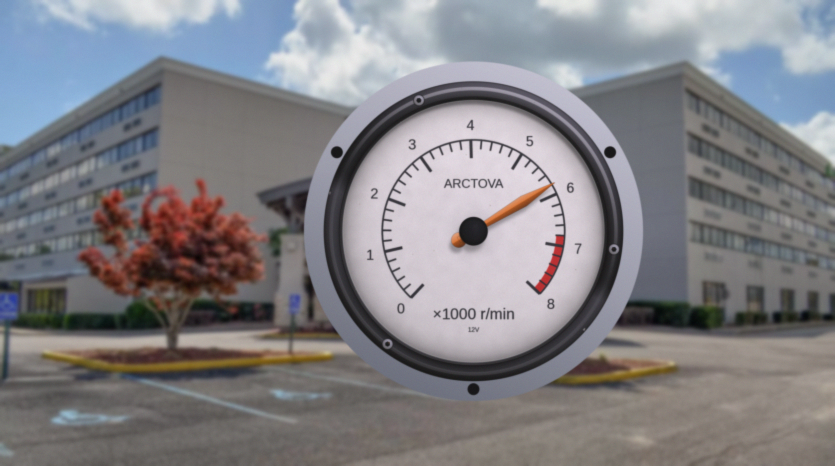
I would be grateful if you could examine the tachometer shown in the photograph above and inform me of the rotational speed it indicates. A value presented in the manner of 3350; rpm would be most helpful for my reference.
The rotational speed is 5800; rpm
